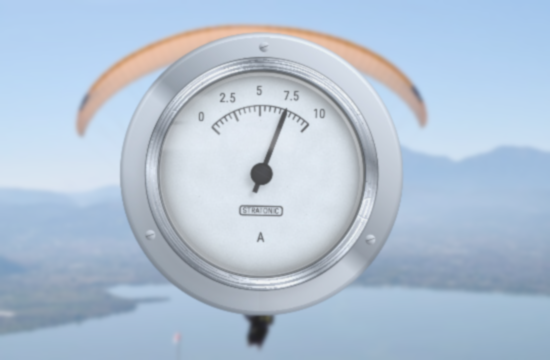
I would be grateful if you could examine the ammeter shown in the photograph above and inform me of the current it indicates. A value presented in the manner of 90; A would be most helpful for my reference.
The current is 7.5; A
